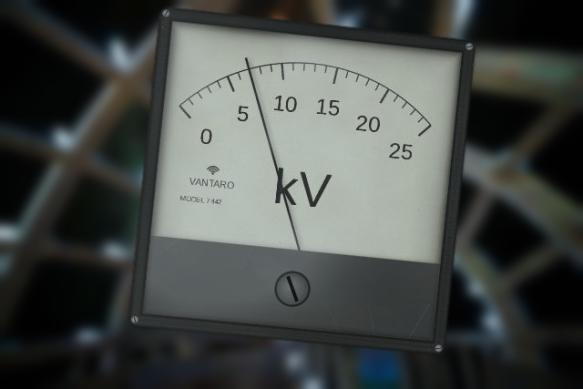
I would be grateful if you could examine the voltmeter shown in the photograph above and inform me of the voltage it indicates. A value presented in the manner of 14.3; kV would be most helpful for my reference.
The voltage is 7; kV
